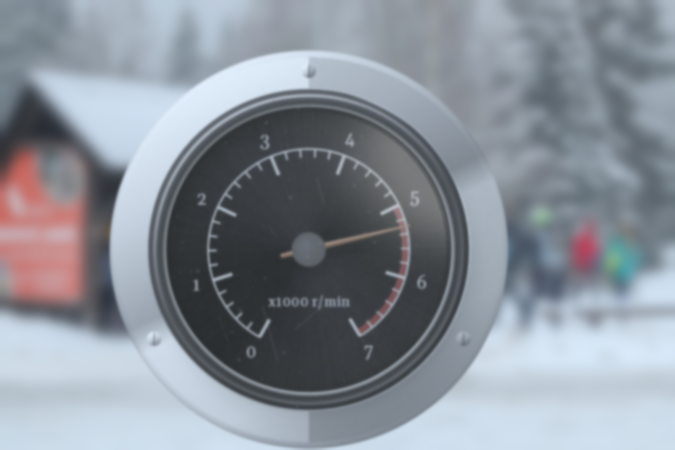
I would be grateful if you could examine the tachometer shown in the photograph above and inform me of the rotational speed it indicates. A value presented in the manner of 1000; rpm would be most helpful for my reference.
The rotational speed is 5300; rpm
